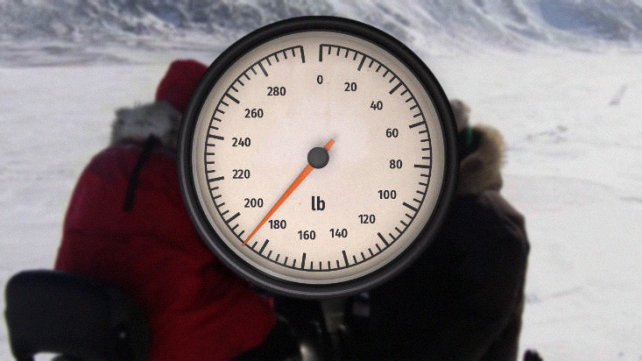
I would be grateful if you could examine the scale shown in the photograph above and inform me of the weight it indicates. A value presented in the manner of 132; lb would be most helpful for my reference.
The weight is 188; lb
